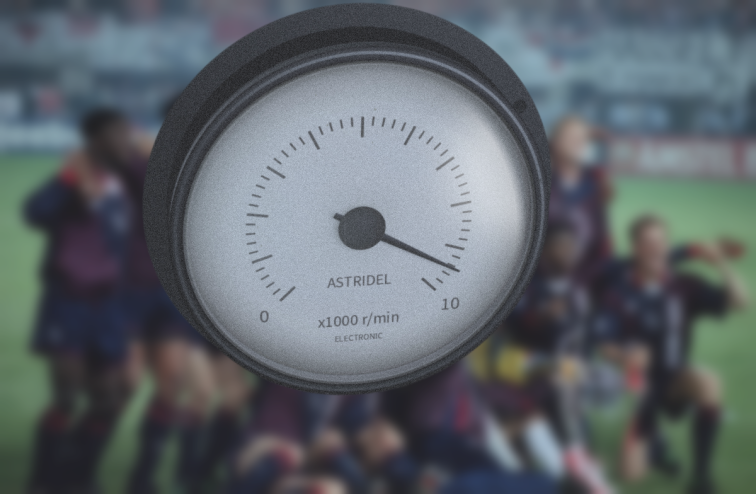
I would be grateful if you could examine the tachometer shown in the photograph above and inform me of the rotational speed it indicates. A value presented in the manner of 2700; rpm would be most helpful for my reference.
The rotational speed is 9400; rpm
